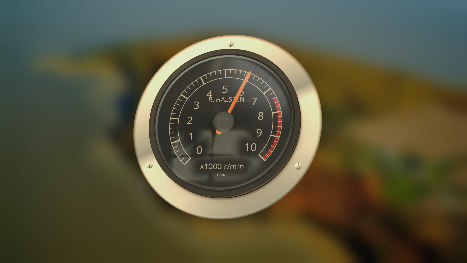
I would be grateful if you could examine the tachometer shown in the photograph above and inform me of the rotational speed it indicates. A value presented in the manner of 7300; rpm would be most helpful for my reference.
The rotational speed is 6000; rpm
